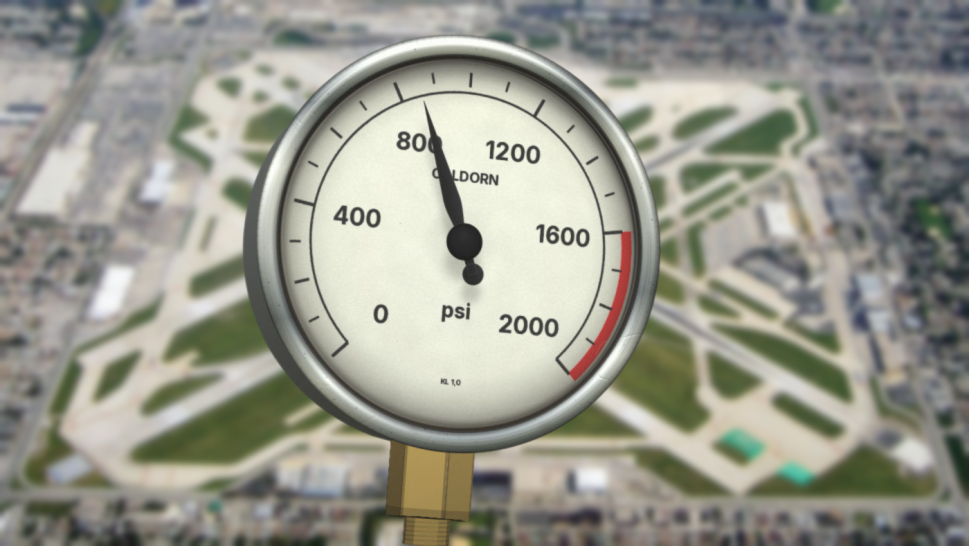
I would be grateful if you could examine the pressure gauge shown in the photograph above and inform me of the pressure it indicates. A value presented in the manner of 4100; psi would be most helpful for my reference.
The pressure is 850; psi
